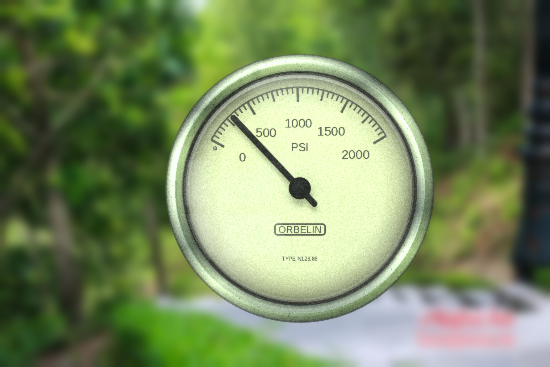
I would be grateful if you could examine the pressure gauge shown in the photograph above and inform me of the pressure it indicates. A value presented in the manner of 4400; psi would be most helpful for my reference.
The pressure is 300; psi
